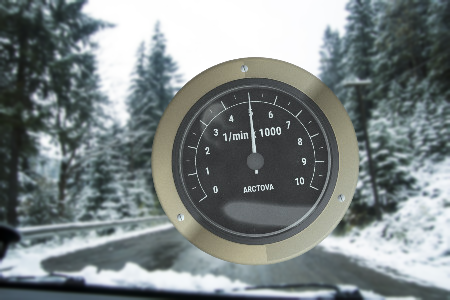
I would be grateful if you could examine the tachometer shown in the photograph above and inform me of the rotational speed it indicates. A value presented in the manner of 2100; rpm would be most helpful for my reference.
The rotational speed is 5000; rpm
